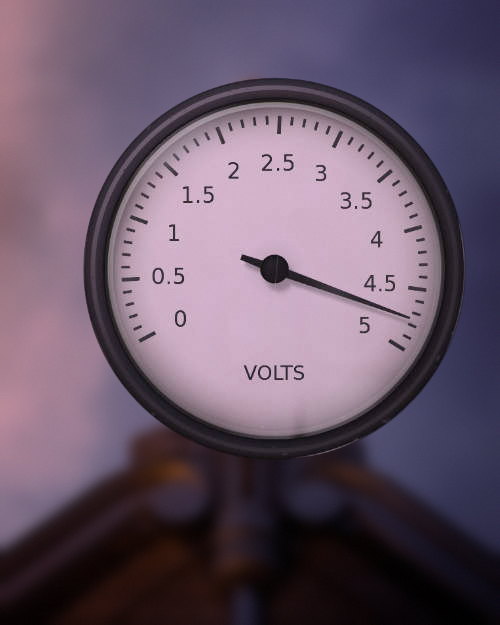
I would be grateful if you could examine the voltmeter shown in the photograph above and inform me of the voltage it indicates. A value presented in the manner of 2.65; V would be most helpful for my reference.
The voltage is 4.75; V
